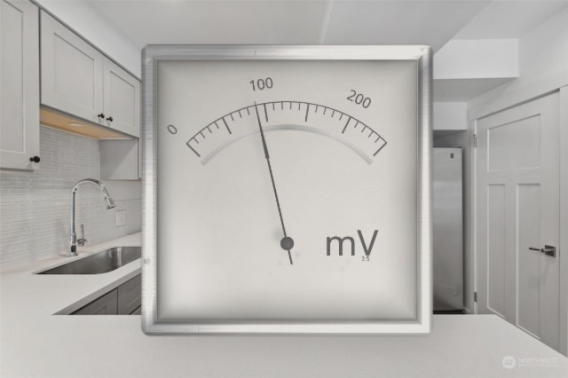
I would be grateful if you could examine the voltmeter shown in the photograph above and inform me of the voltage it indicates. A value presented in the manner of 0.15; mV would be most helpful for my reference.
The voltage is 90; mV
